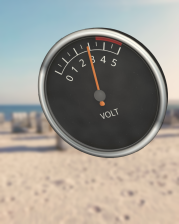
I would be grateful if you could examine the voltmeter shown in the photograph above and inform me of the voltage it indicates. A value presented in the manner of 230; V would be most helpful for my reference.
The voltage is 3; V
